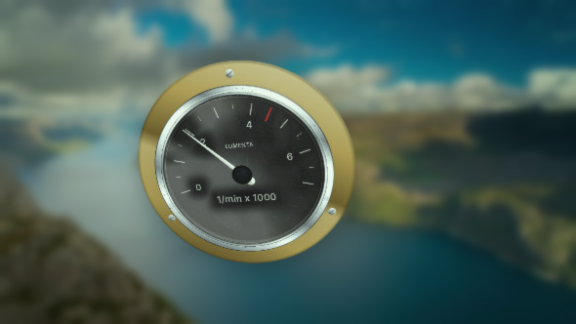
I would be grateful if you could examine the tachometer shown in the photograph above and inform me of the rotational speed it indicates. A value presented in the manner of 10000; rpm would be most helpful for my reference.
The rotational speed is 2000; rpm
